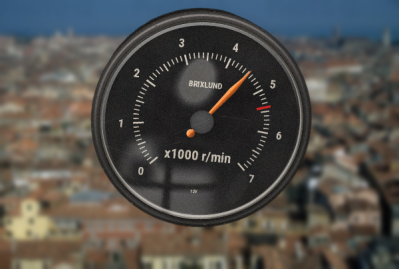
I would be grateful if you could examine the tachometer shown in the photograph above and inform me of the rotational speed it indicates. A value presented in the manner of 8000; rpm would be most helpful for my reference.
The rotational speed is 4500; rpm
